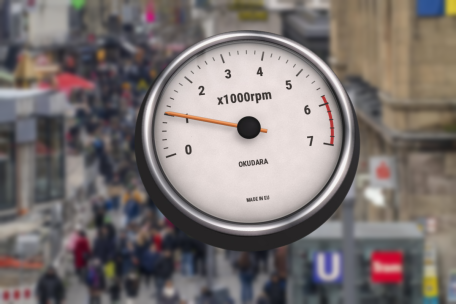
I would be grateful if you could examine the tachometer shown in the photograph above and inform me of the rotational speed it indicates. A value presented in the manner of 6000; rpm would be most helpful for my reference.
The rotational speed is 1000; rpm
